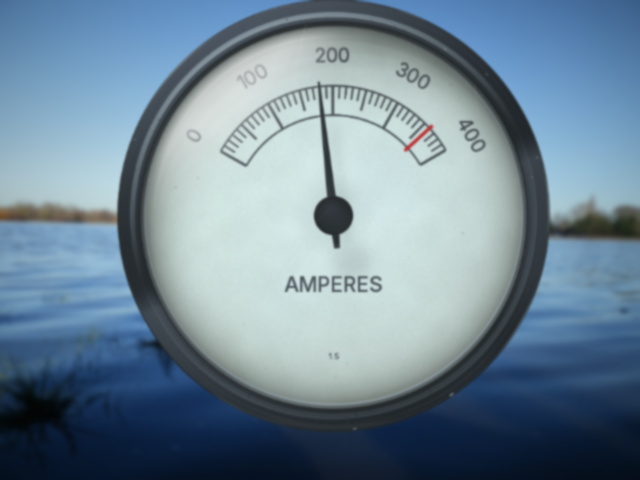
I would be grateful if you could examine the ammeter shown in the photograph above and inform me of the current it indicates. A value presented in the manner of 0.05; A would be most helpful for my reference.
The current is 180; A
